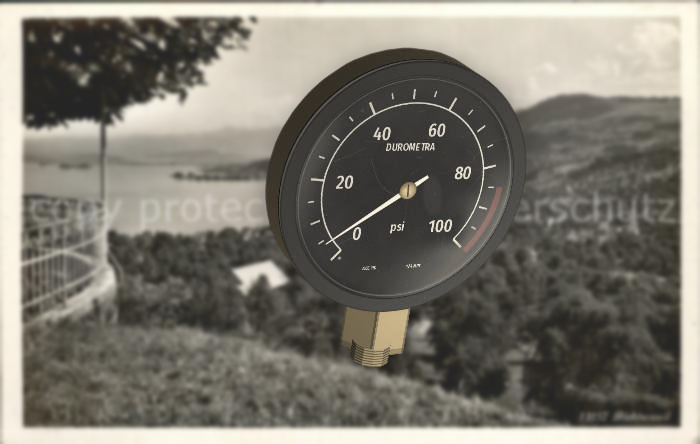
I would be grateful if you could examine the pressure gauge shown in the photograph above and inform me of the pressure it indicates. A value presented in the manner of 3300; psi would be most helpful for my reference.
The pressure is 5; psi
